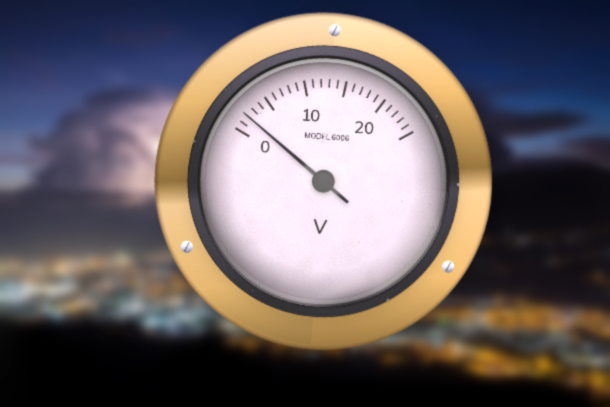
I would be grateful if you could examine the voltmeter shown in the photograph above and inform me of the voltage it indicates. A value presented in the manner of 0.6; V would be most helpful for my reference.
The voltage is 2; V
